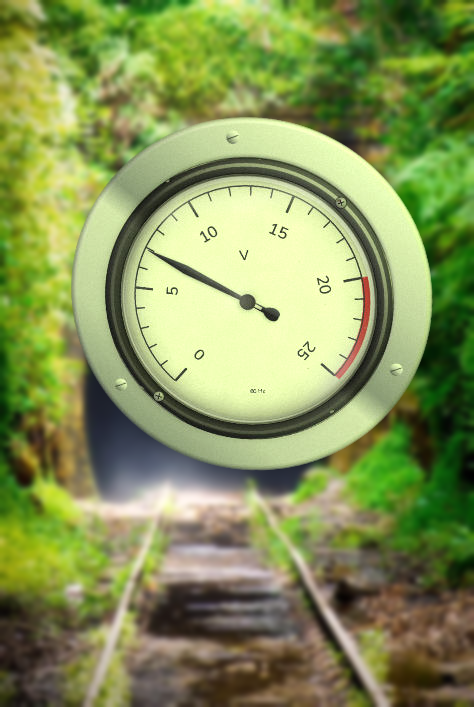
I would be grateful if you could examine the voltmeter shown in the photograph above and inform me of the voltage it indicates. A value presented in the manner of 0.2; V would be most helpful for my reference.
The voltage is 7; V
